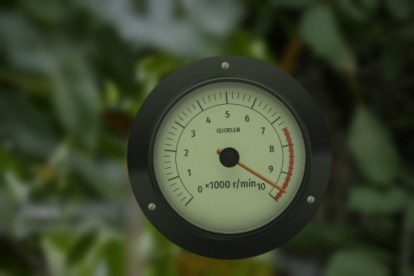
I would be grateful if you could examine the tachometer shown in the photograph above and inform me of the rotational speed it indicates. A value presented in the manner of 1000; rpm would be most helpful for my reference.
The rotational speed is 9600; rpm
